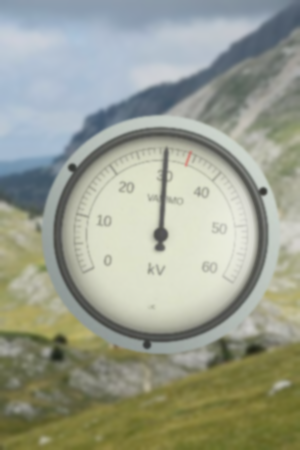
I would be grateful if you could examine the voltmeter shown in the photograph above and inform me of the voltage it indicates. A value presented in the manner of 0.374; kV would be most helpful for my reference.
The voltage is 30; kV
